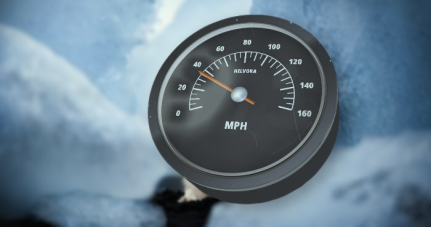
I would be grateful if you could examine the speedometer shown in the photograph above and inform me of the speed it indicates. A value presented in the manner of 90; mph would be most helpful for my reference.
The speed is 35; mph
